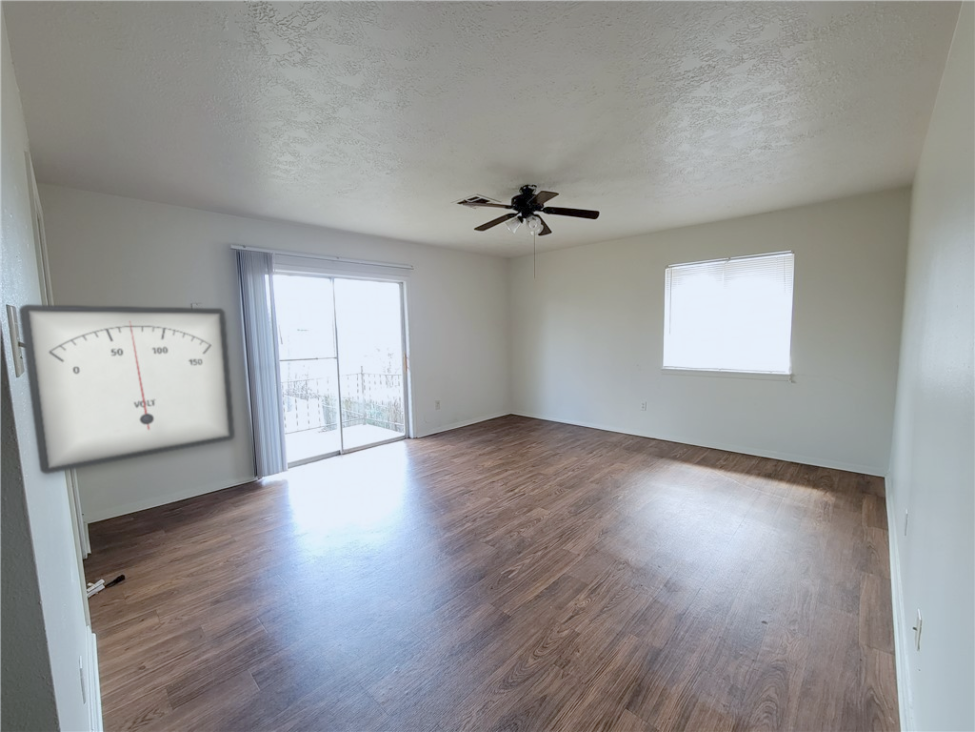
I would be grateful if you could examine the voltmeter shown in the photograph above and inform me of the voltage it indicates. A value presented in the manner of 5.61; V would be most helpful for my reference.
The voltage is 70; V
